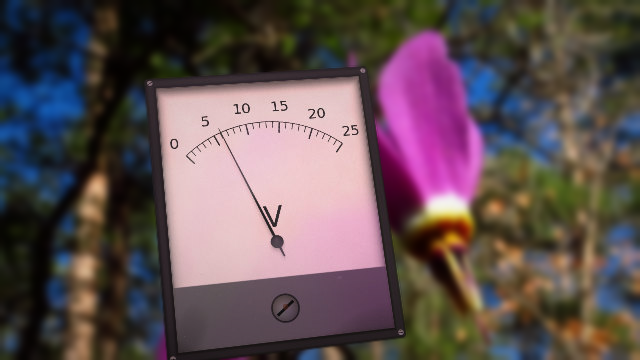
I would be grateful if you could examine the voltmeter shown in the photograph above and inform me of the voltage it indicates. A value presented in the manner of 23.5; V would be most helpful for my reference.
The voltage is 6; V
